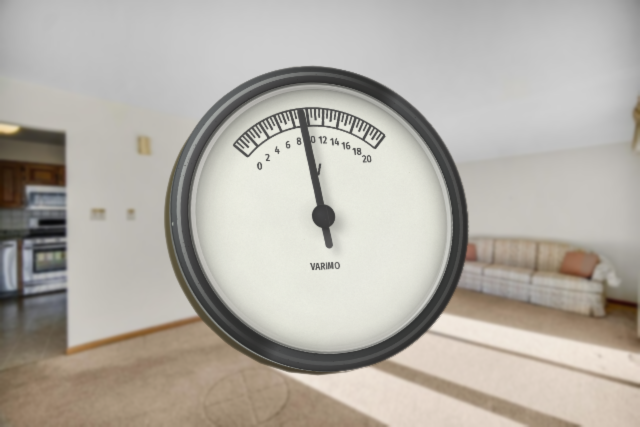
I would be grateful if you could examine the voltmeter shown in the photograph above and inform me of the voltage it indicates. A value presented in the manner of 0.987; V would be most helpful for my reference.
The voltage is 9; V
